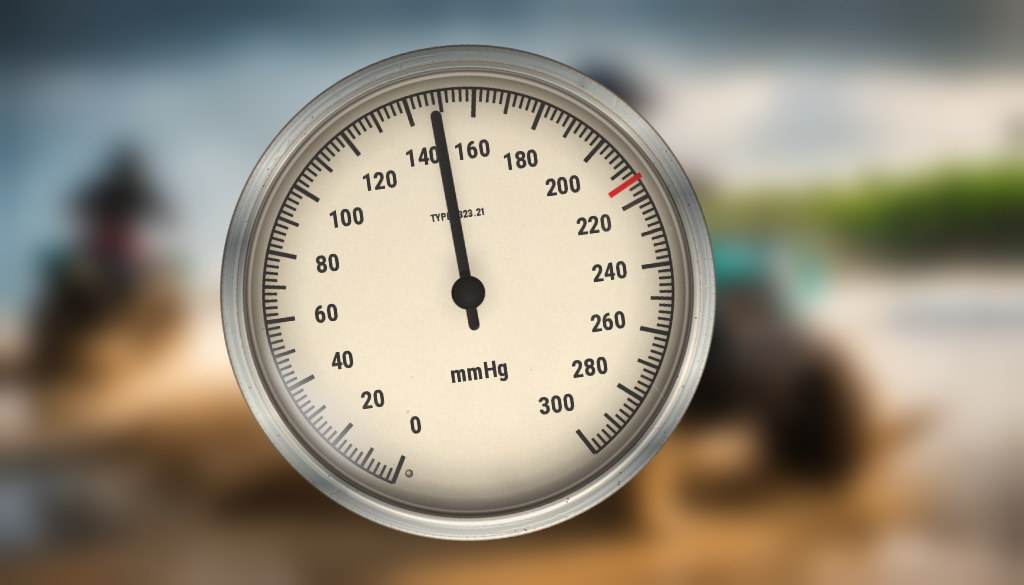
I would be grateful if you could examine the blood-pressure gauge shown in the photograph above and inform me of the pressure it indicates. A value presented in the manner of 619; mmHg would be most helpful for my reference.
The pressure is 148; mmHg
